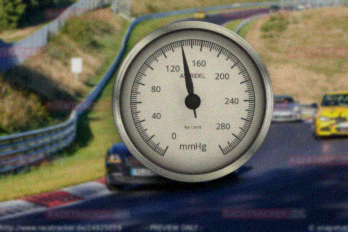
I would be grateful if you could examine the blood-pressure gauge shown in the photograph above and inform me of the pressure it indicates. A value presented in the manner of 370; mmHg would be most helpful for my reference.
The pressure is 140; mmHg
